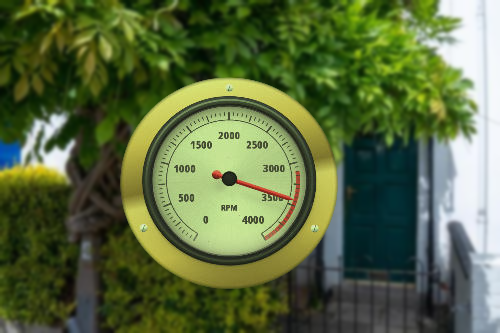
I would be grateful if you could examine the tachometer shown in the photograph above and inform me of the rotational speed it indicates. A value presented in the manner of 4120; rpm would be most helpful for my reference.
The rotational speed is 3450; rpm
